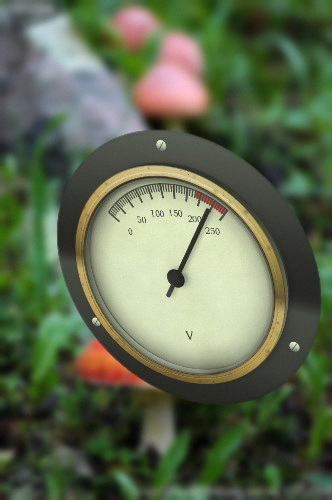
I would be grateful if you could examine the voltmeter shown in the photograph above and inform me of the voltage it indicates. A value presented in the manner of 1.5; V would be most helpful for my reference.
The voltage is 225; V
